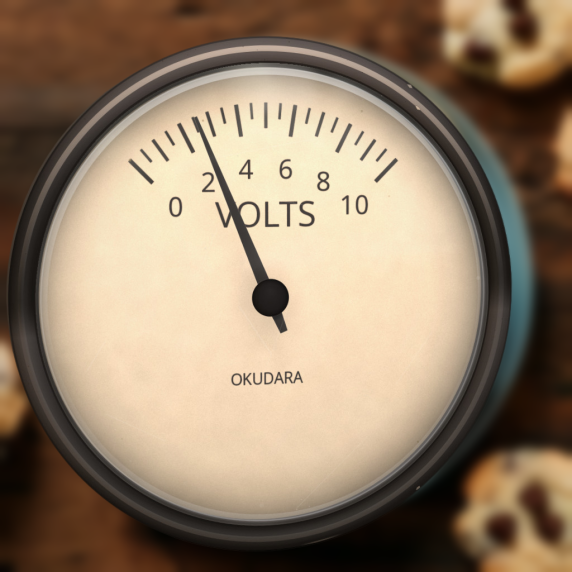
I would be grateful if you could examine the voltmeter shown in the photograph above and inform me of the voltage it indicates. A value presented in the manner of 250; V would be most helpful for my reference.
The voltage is 2.5; V
